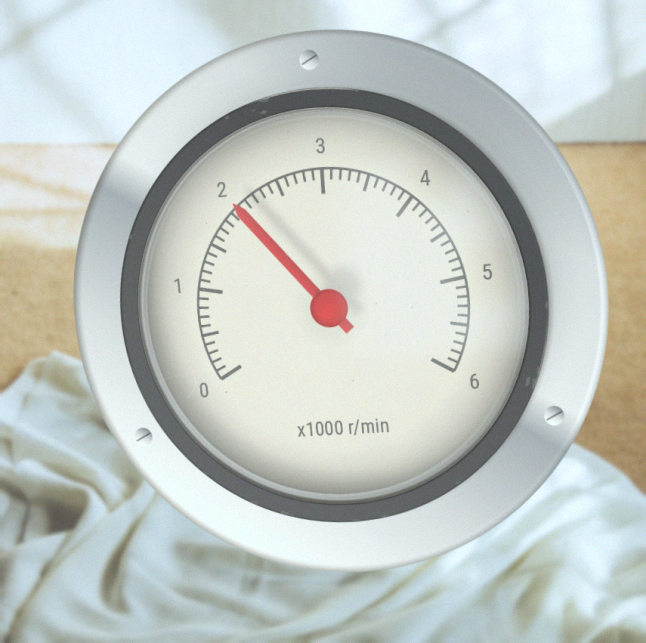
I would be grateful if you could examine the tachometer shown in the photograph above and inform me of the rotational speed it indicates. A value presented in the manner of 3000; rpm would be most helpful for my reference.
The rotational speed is 2000; rpm
